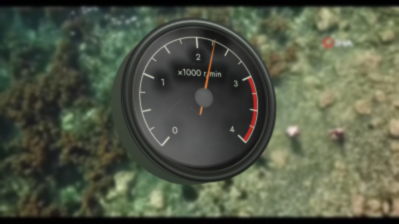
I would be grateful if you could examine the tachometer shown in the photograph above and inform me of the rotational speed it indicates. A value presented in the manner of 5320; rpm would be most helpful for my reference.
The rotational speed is 2250; rpm
